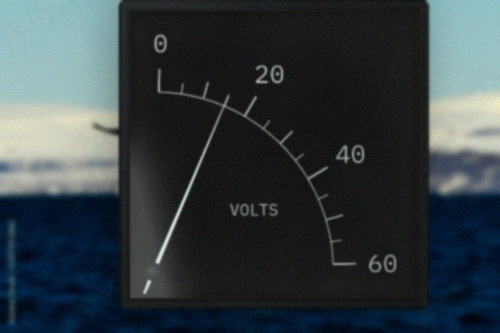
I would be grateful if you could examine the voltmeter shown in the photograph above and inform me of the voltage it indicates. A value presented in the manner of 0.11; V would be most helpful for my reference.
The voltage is 15; V
